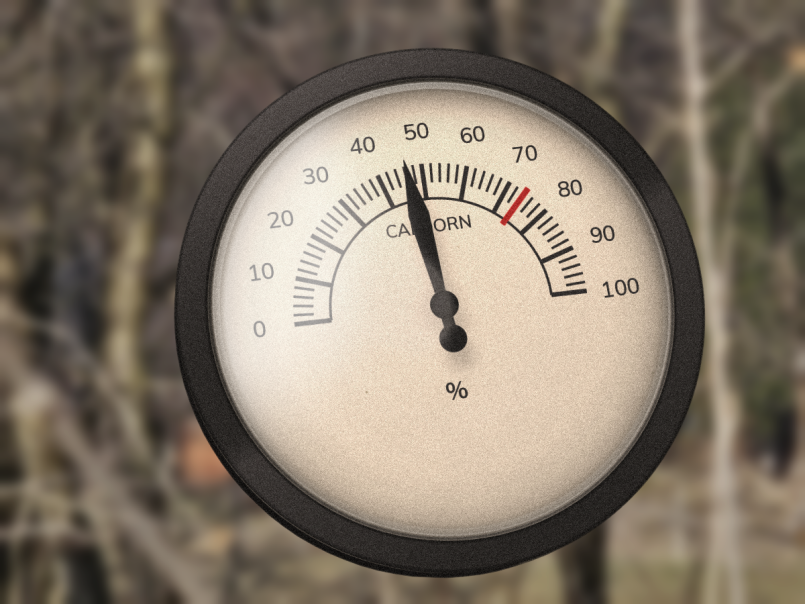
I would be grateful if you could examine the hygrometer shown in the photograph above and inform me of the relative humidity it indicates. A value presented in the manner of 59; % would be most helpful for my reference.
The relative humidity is 46; %
